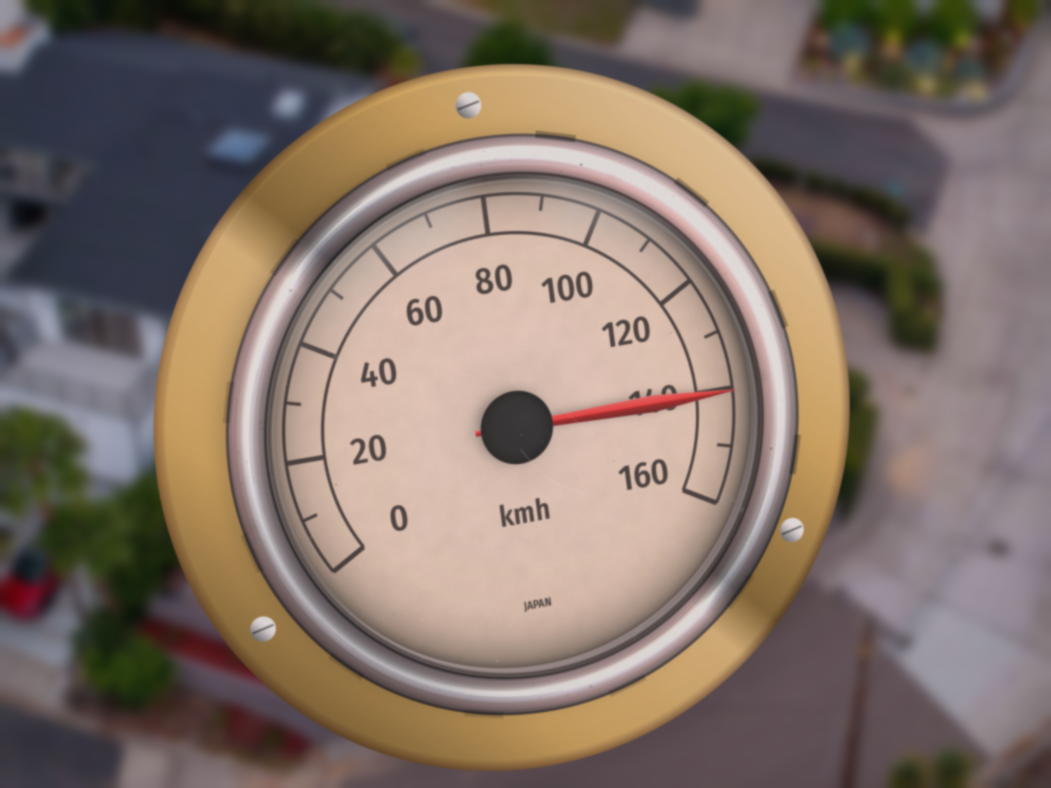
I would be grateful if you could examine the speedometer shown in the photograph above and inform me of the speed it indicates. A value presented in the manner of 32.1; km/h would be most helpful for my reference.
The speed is 140; km/h
